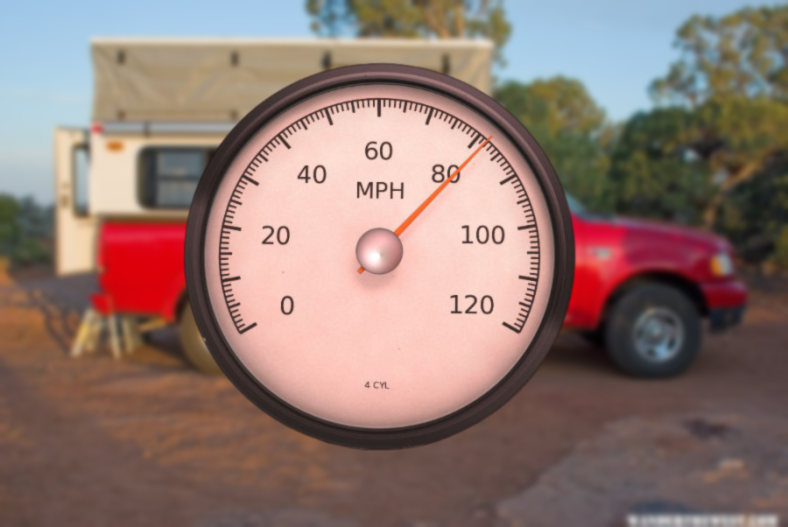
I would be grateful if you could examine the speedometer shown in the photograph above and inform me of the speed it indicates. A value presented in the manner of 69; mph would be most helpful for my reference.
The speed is 82; mph
